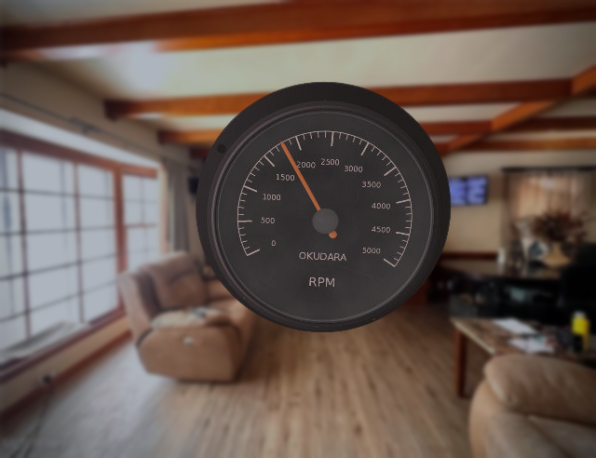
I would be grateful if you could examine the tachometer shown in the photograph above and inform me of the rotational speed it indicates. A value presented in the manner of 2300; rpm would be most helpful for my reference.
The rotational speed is 1800; rpm
